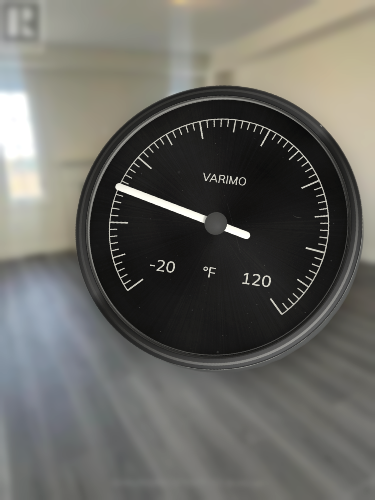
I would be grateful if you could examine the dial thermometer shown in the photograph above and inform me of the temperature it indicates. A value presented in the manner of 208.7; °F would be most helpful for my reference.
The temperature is 10; °F
